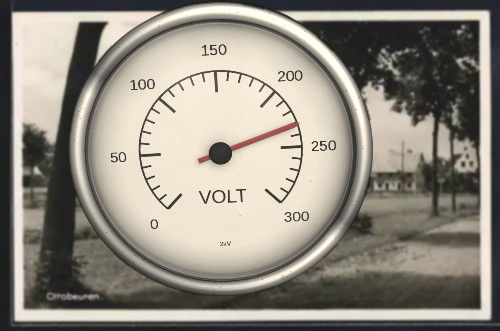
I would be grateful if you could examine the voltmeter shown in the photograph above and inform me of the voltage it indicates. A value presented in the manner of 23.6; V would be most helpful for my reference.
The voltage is 230; V
